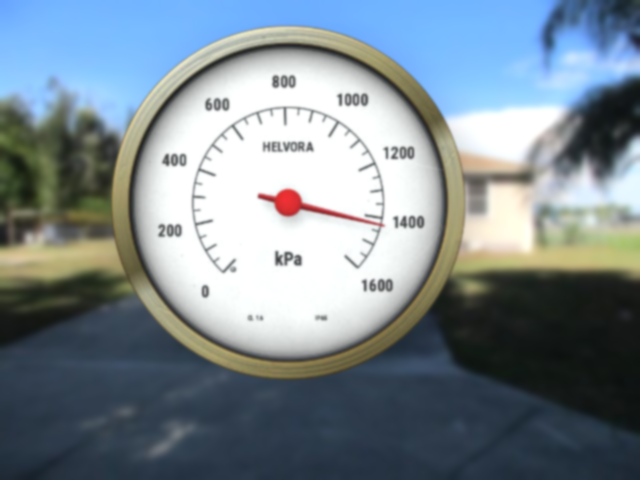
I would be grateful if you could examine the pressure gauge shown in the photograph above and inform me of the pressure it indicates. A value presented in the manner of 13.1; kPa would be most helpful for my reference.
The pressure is 1425; kPa
